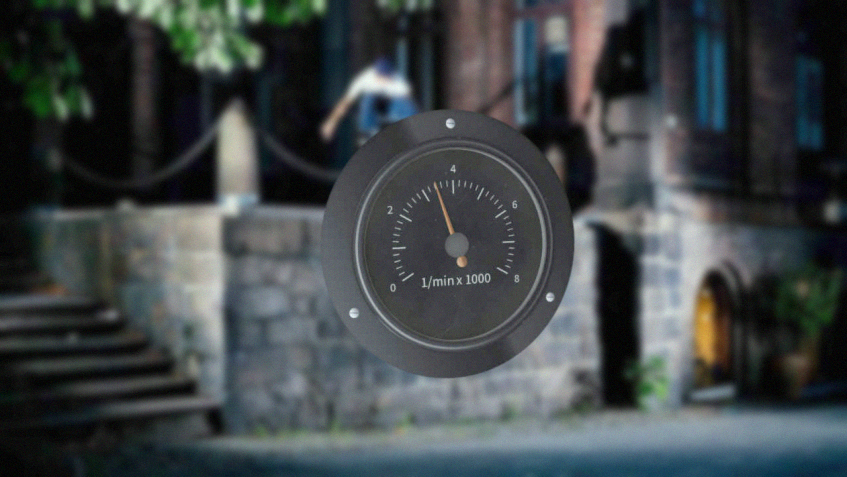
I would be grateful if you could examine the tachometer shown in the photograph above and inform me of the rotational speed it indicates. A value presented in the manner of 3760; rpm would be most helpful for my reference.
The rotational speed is 3400; rpm
